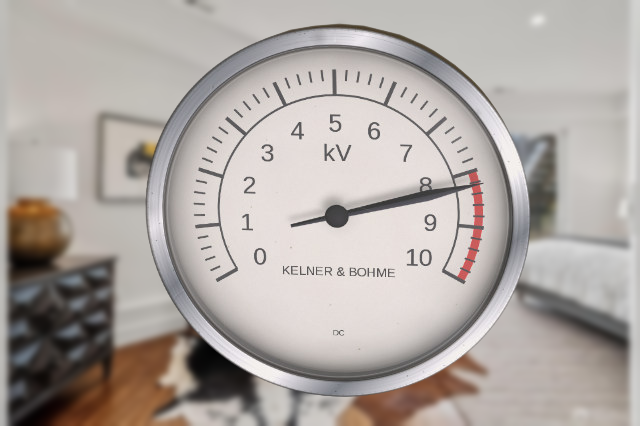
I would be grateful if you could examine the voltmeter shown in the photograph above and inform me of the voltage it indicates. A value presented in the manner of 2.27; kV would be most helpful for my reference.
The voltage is 8.2; kV
